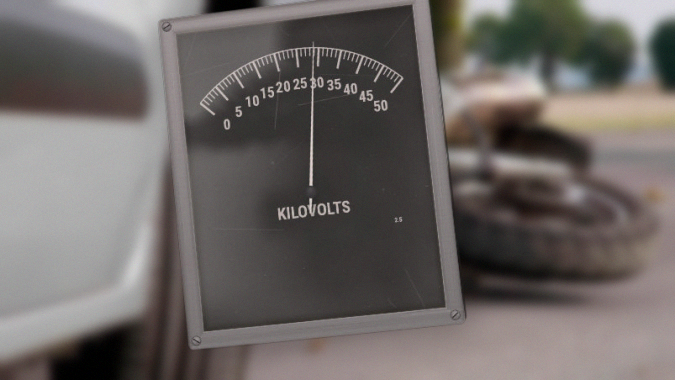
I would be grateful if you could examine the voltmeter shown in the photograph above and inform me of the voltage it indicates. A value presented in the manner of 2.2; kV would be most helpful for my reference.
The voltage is 29; kV
